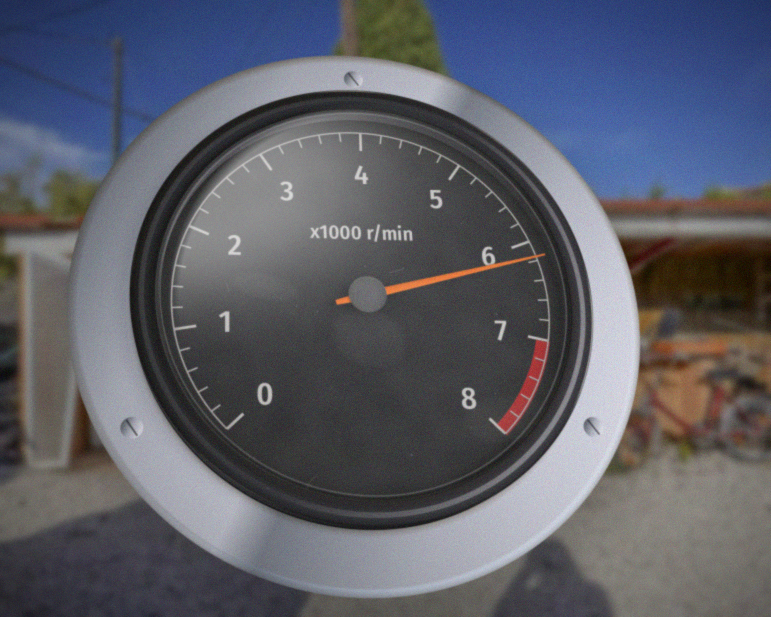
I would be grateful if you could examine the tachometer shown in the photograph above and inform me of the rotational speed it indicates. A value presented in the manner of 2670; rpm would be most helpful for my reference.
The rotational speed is 6200; rpm
